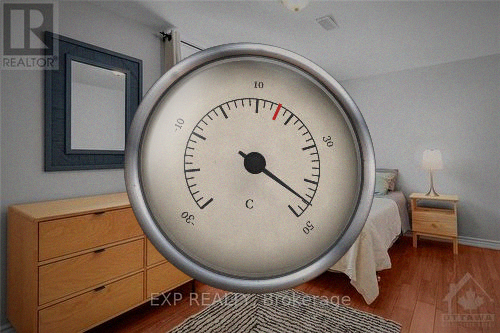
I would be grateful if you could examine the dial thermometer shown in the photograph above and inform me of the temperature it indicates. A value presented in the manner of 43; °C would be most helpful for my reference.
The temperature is 46; °C
